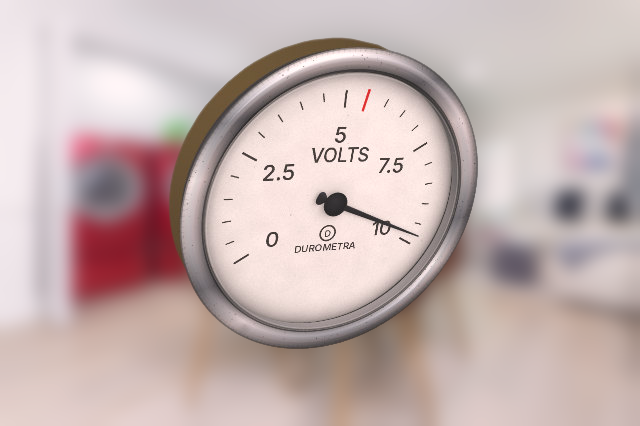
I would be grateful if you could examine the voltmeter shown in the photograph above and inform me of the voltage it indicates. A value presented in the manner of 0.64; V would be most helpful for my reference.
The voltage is 9.75; V
